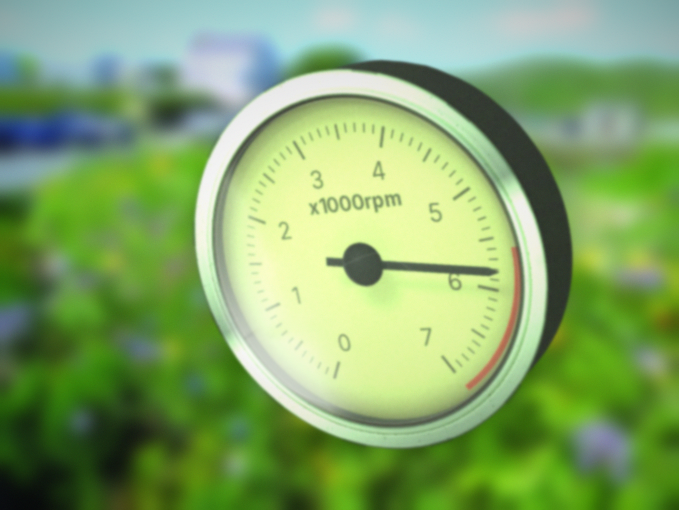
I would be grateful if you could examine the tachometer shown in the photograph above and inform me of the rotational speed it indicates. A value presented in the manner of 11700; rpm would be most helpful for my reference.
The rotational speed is 5800; rpm
